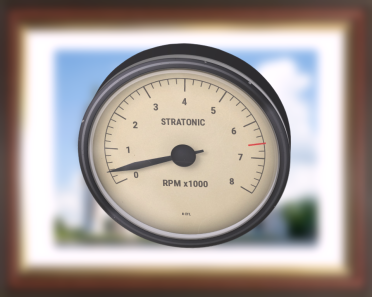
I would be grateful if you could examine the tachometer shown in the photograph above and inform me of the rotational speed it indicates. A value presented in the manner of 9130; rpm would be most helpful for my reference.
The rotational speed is 400; rpm
